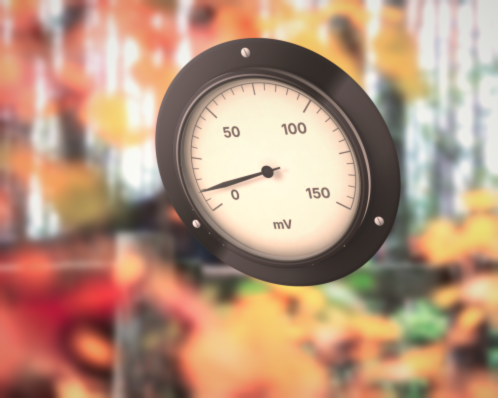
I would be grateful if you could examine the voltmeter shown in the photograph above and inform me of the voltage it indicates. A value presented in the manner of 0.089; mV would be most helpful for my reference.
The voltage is 10; mV
